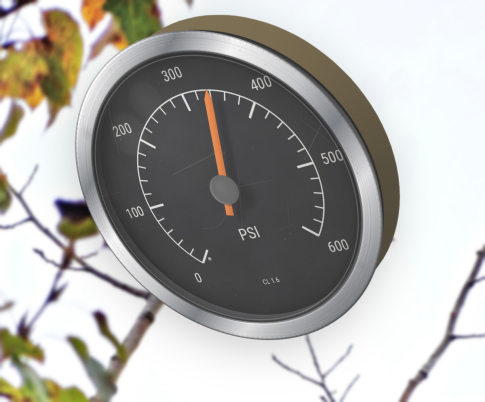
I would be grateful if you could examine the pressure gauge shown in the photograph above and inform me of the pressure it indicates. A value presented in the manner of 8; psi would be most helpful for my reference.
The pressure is 340; psi
